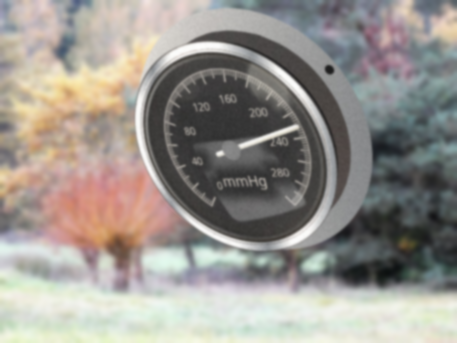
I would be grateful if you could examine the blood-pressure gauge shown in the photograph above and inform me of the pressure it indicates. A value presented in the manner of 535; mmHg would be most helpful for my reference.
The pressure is 230; mmHg
